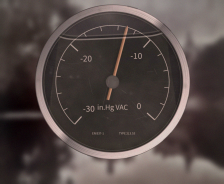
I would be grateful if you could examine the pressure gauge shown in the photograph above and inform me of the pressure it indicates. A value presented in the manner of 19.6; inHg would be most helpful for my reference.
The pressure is -13; inHg
